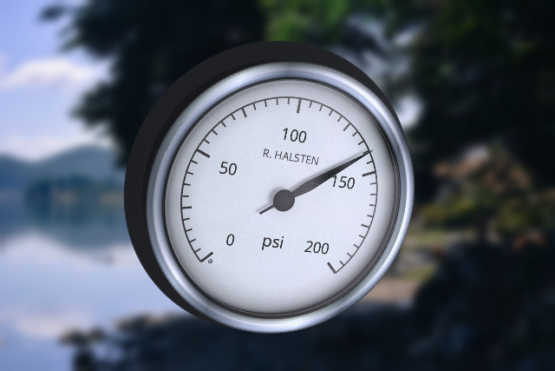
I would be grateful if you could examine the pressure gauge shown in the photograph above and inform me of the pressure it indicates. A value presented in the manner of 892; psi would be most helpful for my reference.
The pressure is 140; psi
